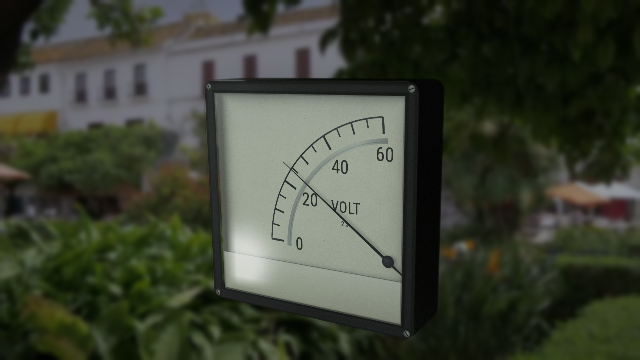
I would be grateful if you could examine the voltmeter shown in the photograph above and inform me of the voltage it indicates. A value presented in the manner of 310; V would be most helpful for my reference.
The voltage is 25; V
